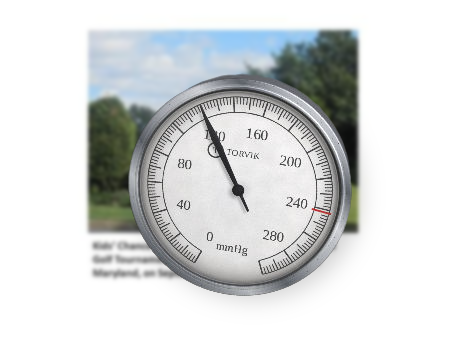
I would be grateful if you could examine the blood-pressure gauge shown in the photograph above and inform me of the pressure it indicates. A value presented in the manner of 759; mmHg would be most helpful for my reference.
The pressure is 120; mmHg
